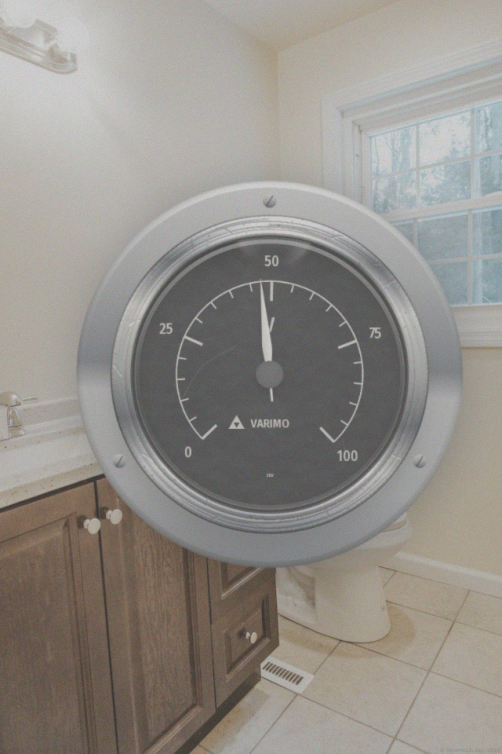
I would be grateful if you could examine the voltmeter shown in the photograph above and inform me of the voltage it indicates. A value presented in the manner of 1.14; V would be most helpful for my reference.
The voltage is 47.5; V
